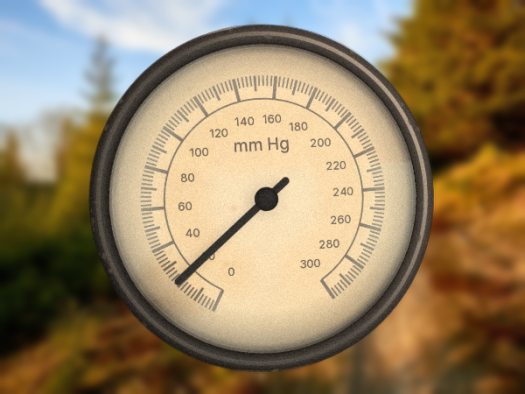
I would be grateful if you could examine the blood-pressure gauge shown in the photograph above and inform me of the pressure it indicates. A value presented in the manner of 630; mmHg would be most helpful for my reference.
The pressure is 22; mmHg
